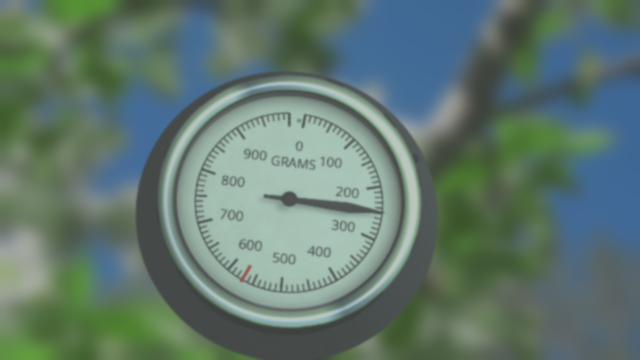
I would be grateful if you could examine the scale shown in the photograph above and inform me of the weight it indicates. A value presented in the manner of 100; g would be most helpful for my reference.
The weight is 250; g
